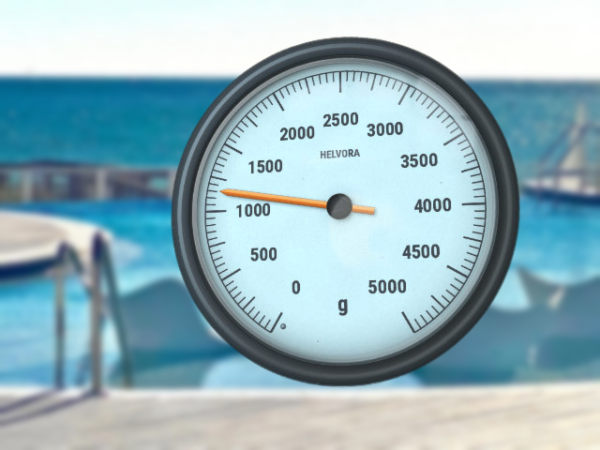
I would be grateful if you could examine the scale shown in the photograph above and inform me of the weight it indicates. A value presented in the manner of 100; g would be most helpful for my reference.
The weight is 1150; g
